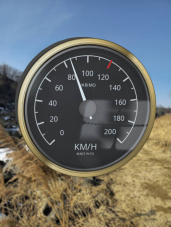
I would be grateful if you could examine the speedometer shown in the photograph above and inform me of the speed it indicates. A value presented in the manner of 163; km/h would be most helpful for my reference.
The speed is 85; km/h
